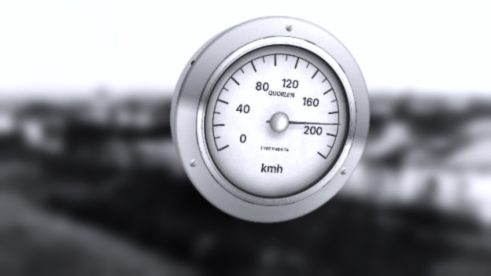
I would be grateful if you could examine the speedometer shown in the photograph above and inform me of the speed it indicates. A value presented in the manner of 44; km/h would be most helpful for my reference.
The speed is 190; km/h
